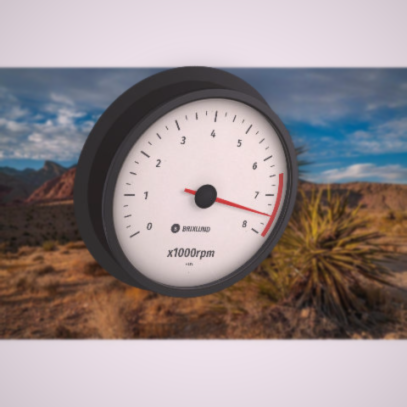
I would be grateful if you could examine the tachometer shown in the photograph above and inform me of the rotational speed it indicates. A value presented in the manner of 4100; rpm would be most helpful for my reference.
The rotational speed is 7500; rpm
